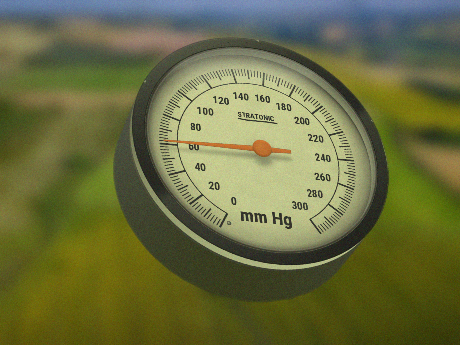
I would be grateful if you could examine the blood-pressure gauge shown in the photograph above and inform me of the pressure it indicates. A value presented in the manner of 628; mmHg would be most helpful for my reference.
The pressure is 60; mmHg
